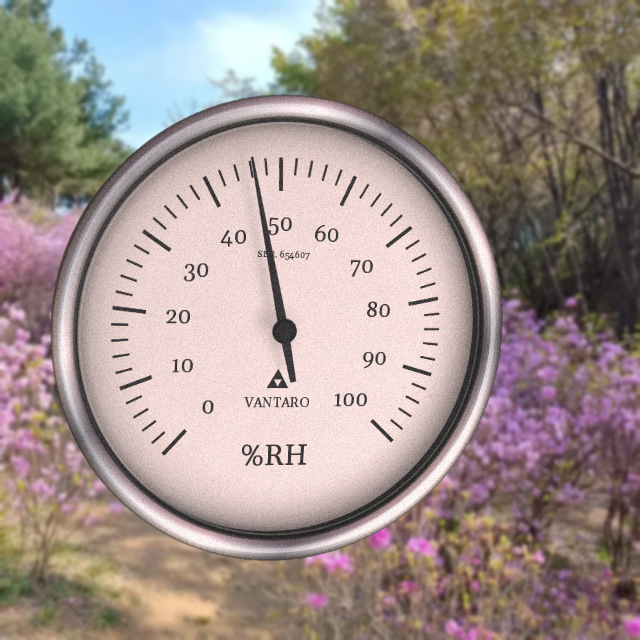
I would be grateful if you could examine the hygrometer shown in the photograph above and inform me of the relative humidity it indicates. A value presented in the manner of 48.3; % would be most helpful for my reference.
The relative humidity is 46; %
